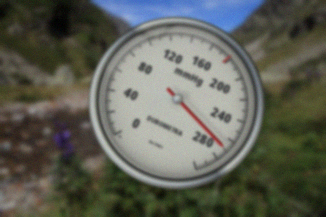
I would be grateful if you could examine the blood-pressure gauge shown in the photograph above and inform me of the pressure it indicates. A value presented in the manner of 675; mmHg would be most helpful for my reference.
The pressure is 270; mmHg
